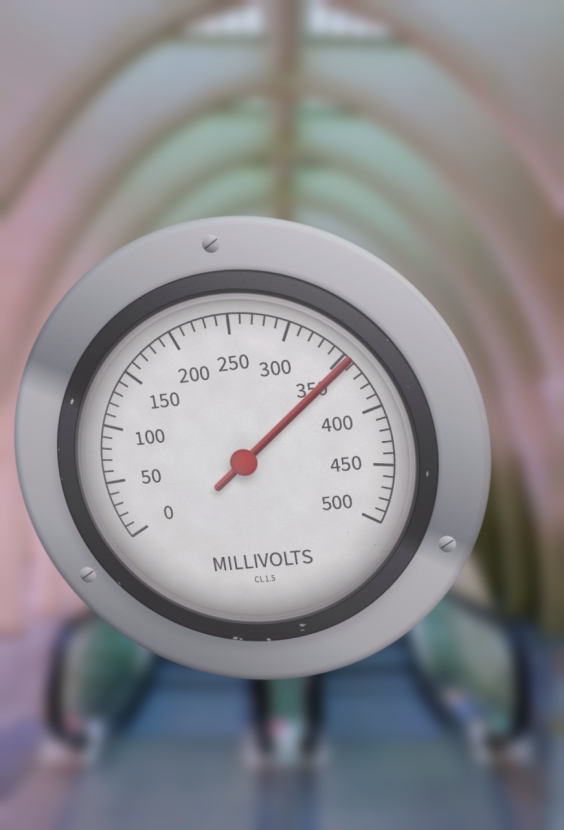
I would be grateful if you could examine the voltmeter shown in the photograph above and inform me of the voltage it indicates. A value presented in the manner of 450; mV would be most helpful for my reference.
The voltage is 355; mV
